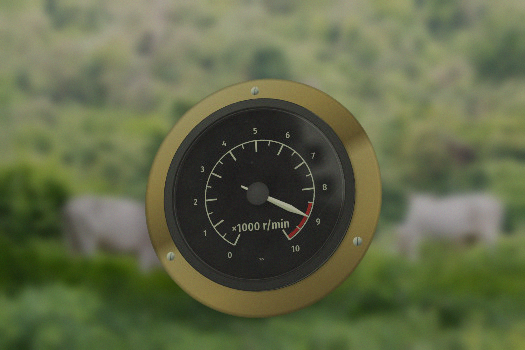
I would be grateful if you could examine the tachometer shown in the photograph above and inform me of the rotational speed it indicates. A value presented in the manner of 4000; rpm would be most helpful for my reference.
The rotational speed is 9000; rpm
